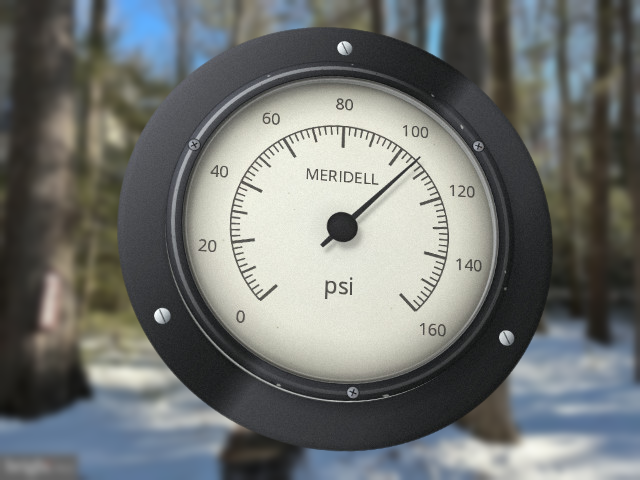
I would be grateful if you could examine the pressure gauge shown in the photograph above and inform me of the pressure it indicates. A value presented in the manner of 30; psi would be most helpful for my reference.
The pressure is 106; psi
